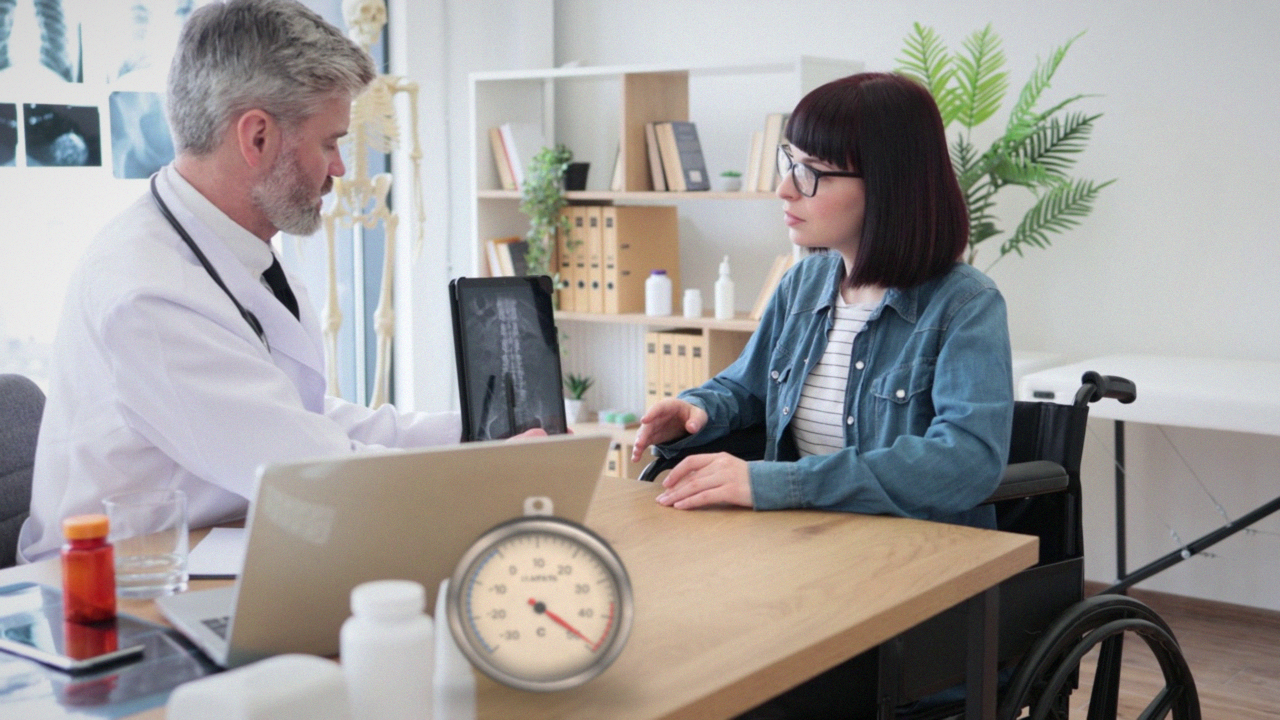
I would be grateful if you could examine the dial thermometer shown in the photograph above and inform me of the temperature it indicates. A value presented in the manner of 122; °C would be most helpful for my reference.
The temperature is 48; °C
